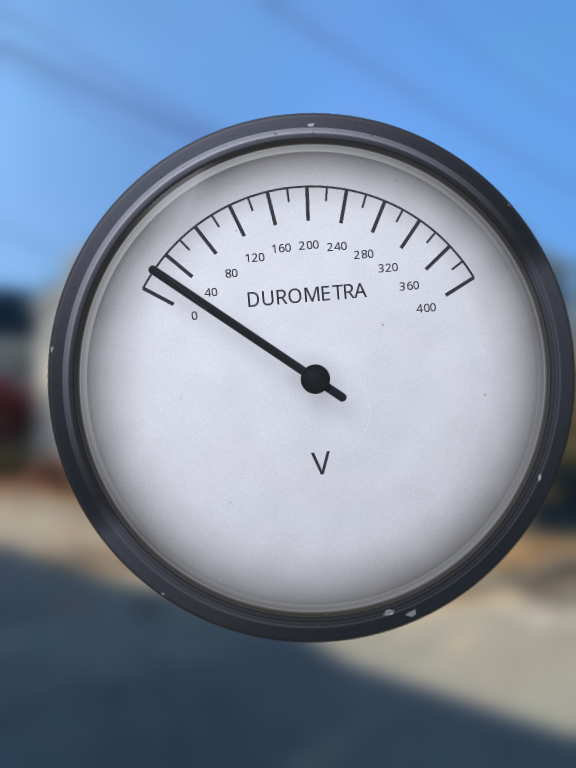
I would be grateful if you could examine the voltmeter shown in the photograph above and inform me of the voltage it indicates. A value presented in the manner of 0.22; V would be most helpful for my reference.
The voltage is 20; V
